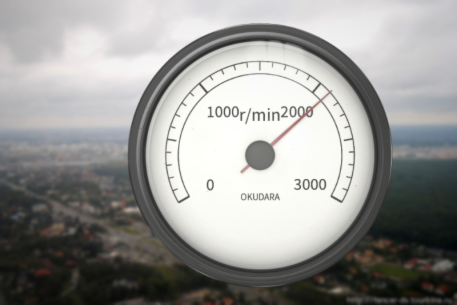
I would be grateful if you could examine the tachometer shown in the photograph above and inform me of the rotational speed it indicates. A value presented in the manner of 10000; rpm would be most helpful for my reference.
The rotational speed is 2100; rpm
